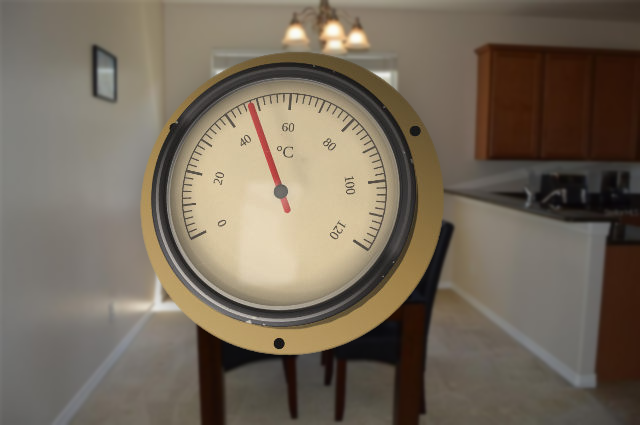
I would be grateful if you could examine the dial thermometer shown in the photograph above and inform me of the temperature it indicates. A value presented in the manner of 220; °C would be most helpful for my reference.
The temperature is 48; °C
